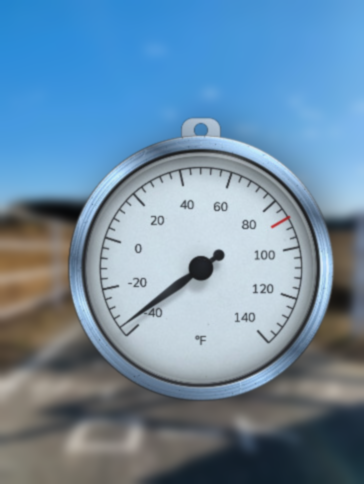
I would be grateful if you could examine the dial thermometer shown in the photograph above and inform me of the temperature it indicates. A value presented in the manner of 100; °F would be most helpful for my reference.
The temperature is -36; °F
